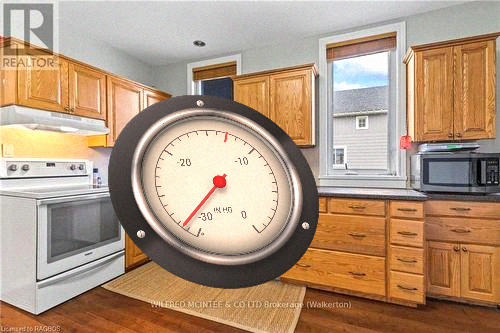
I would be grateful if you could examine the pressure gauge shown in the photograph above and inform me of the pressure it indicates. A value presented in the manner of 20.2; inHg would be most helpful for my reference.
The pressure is -28.5; inHg
